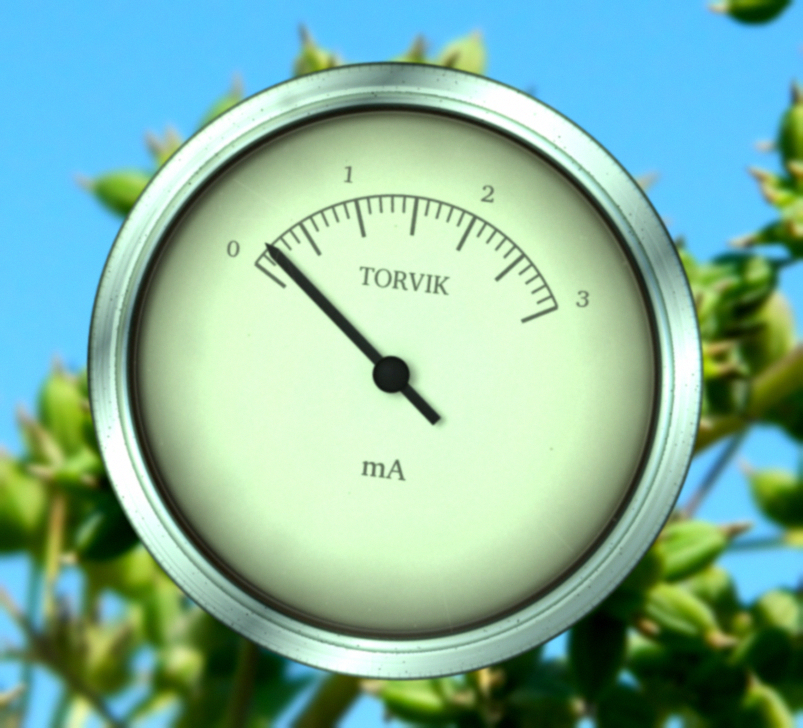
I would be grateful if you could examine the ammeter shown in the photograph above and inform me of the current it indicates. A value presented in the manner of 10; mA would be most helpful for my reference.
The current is 0.2; mA
